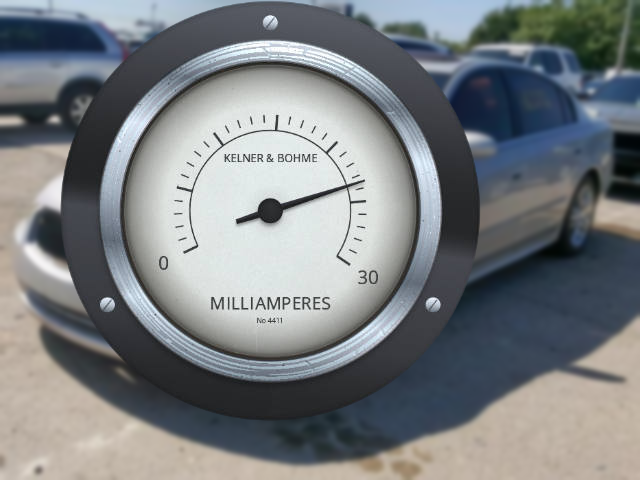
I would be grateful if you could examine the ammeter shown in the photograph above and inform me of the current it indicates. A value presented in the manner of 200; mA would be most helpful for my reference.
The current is 23.5; mA
